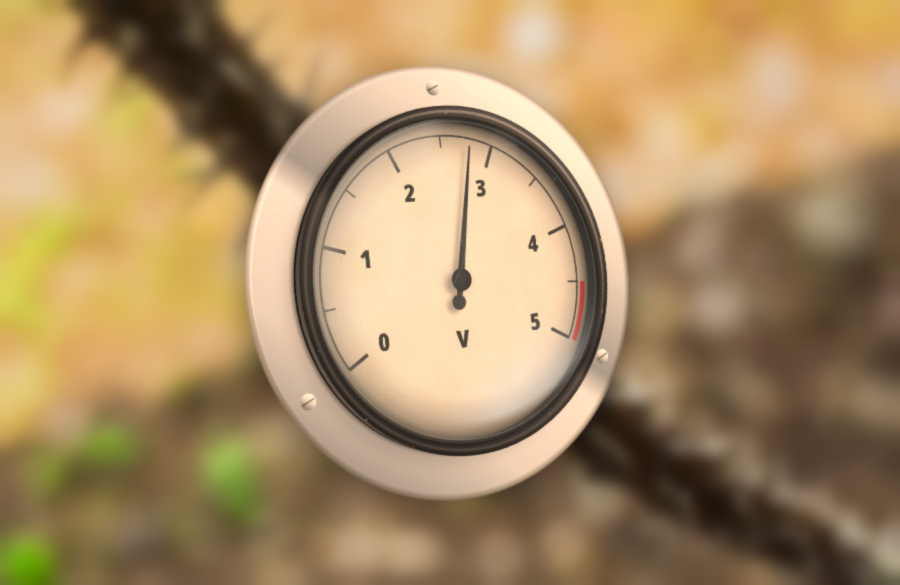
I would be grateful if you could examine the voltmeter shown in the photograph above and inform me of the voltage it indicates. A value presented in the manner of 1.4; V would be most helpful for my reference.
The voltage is 2.75; V
